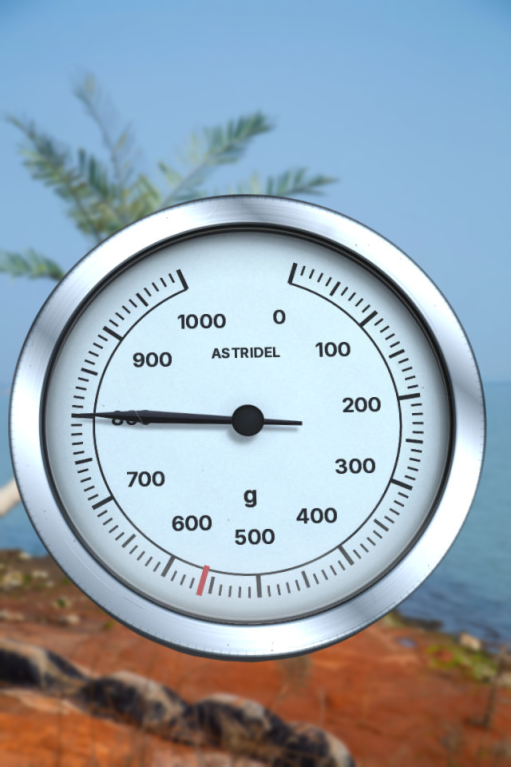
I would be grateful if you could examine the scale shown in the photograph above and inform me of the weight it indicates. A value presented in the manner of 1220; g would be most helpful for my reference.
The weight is 800; g
